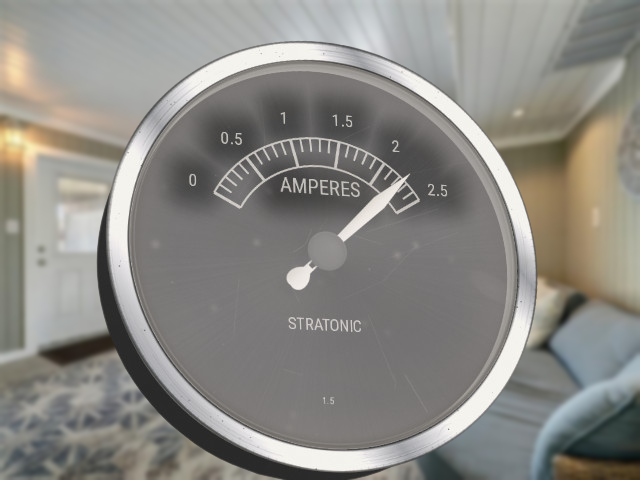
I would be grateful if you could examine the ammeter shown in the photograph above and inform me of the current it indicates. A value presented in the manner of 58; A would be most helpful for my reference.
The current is 2.25; A
